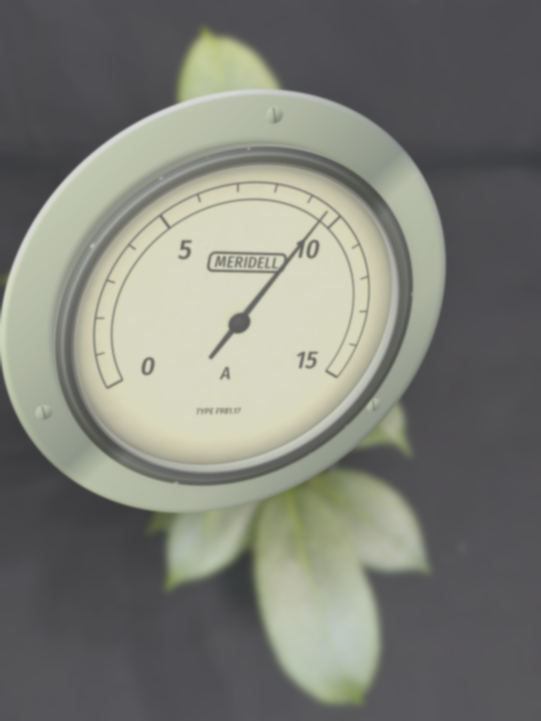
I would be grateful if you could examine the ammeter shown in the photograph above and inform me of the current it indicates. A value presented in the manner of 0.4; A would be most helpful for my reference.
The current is 9.5; A
